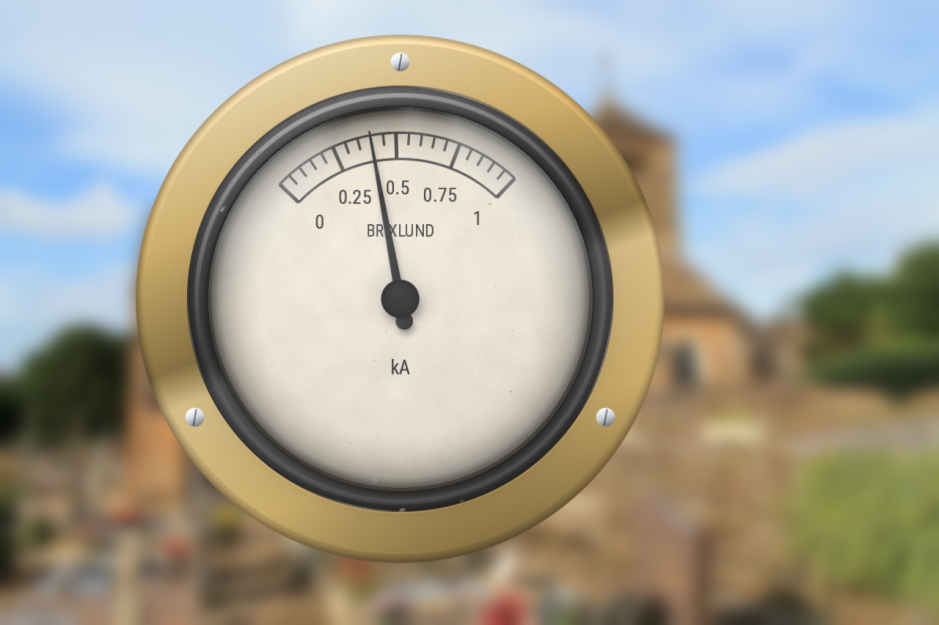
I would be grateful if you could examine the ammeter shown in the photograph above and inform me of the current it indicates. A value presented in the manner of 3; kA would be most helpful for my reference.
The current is 0.4; kA
